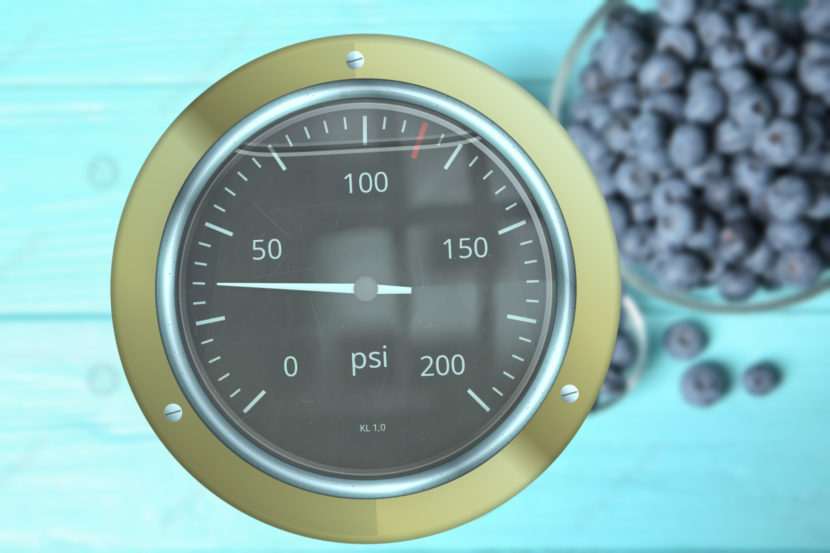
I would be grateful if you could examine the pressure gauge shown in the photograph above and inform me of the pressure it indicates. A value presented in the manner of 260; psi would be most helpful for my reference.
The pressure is 35; psi
